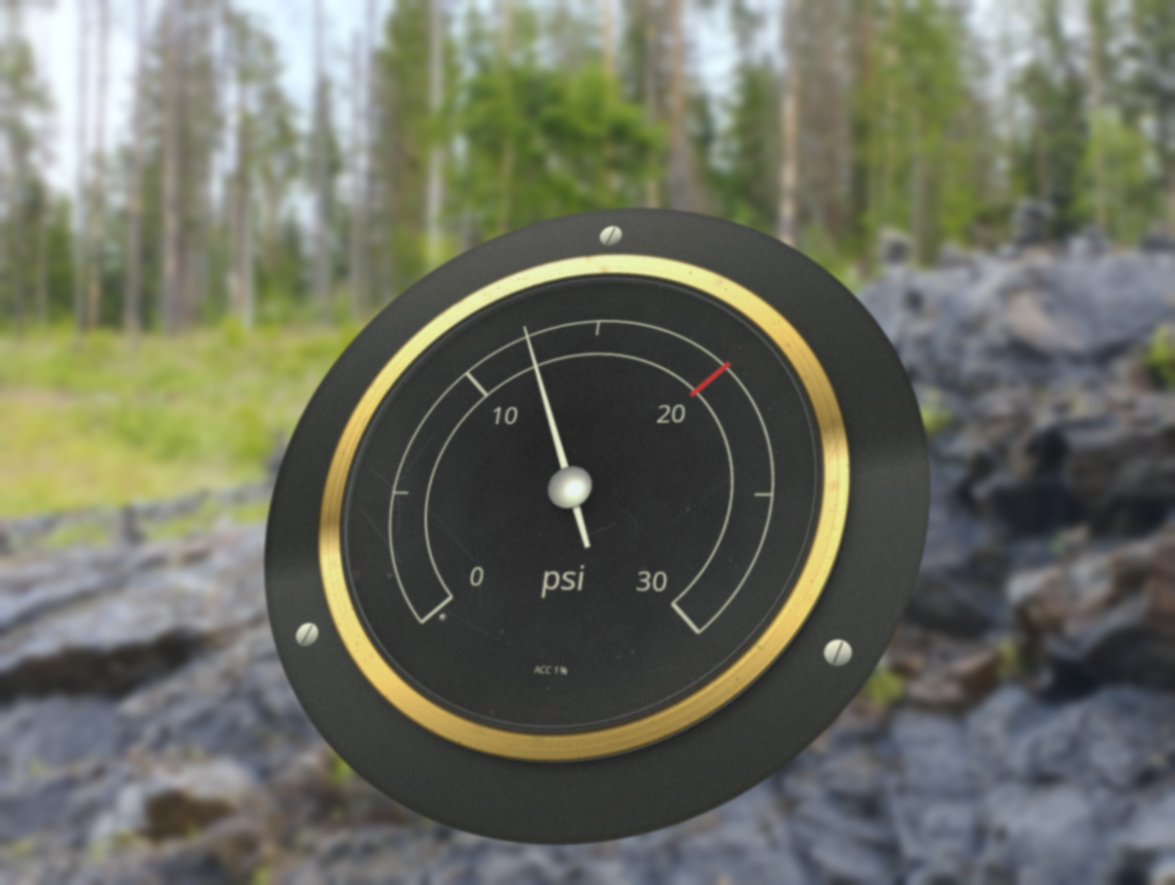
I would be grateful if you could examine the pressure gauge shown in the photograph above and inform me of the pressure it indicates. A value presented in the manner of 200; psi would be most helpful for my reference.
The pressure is 12.5; psi
